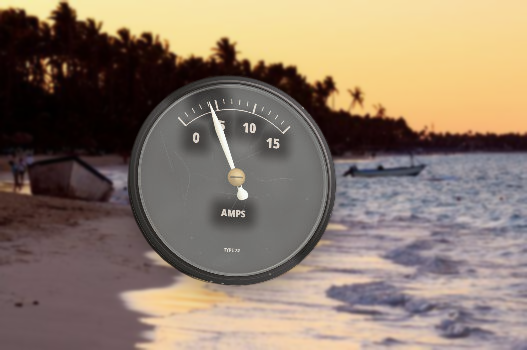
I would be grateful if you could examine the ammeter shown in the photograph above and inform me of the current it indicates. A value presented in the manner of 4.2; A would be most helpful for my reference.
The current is 4; A
